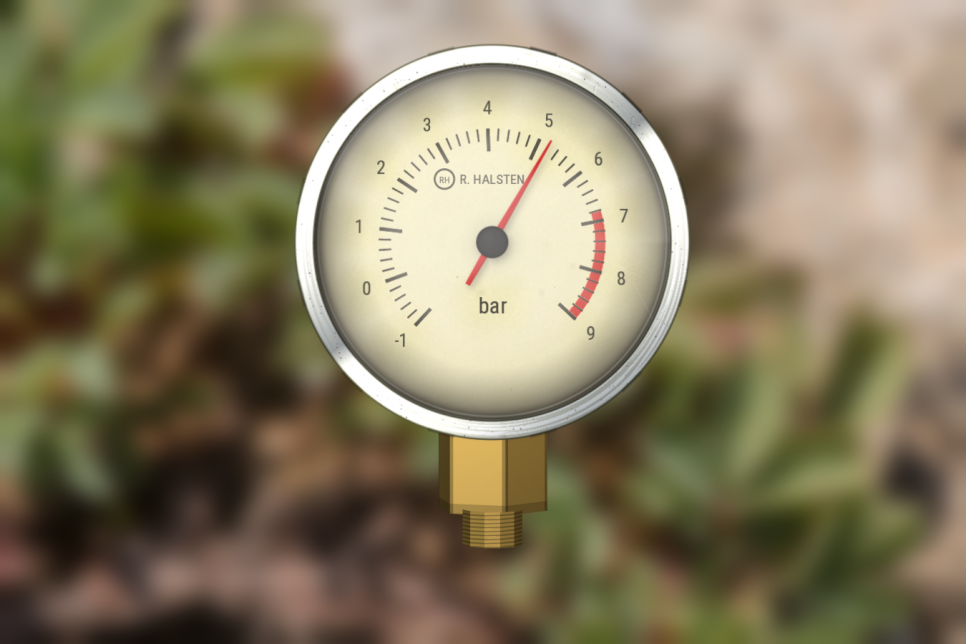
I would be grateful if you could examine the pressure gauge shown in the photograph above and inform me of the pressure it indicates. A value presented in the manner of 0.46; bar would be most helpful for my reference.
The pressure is 5.2; bar
